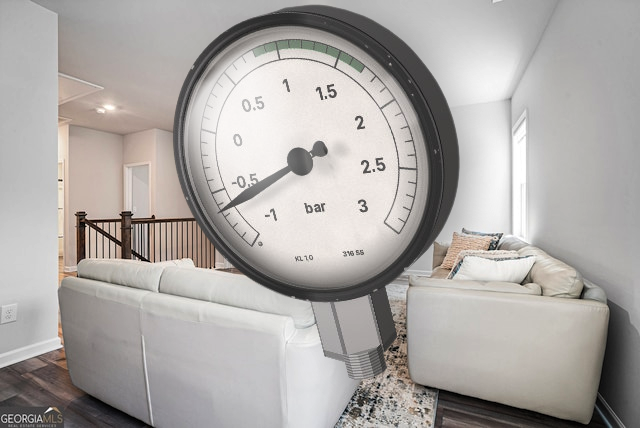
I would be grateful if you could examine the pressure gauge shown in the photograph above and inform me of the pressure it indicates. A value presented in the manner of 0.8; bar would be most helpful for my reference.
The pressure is -0.65; bar
